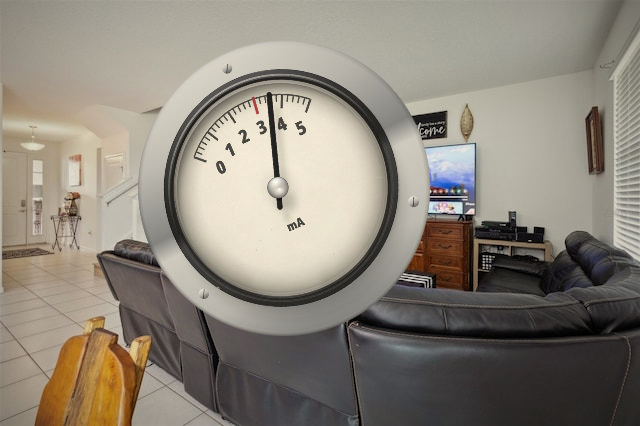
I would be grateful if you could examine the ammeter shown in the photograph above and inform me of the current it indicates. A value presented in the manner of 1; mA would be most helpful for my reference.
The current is 3.6; mA
